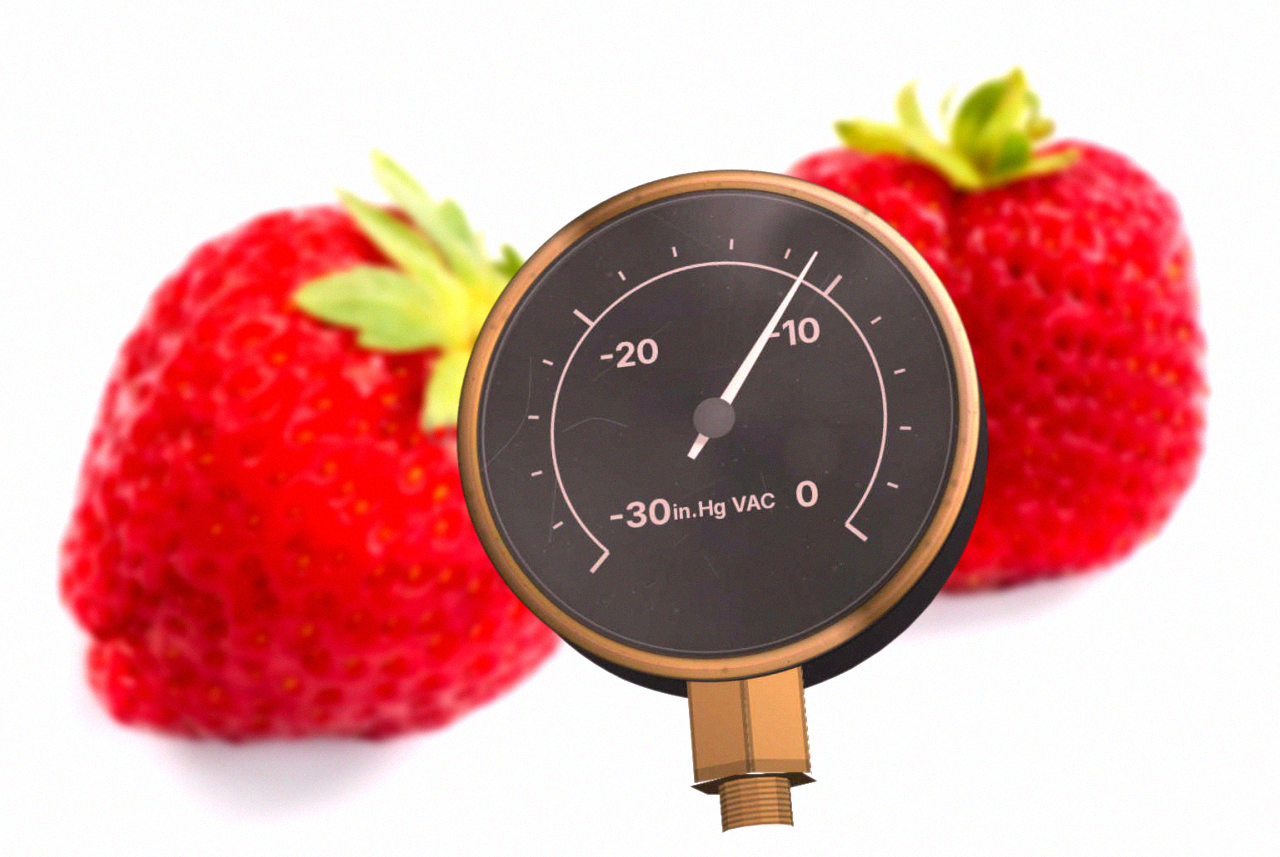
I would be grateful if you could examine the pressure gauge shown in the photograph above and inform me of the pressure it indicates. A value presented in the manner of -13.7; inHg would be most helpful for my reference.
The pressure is -11; inHg
